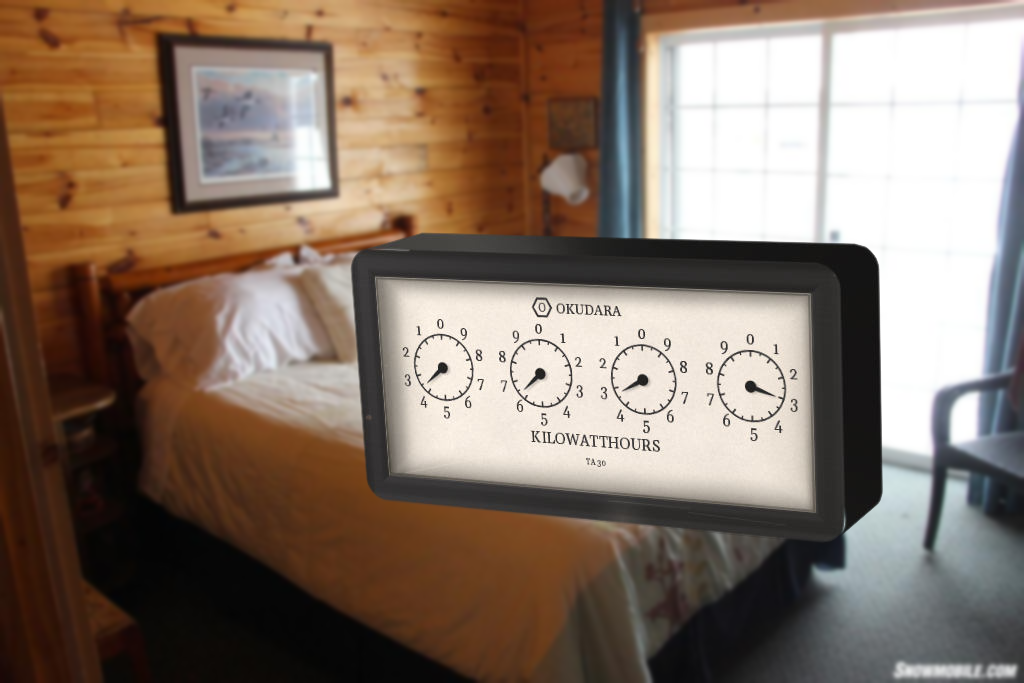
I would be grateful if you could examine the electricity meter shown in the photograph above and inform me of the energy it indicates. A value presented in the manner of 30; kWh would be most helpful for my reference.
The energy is 3633; kWh
